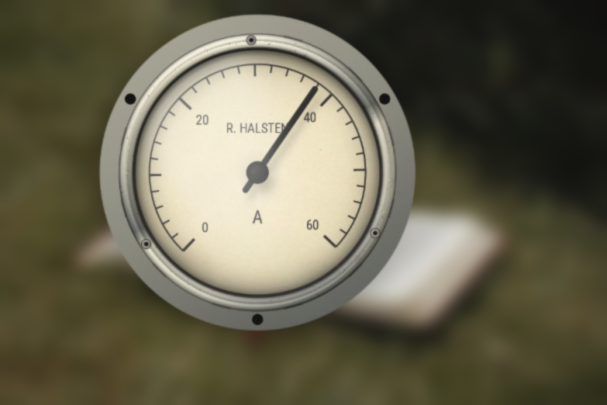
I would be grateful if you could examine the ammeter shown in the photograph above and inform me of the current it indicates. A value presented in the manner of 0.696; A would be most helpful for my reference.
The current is 38; A
